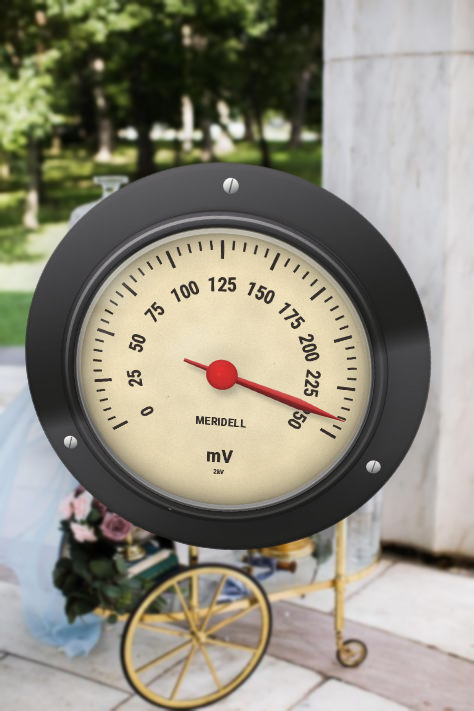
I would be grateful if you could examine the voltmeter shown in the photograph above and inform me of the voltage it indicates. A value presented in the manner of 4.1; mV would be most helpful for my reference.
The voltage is 240; mV
